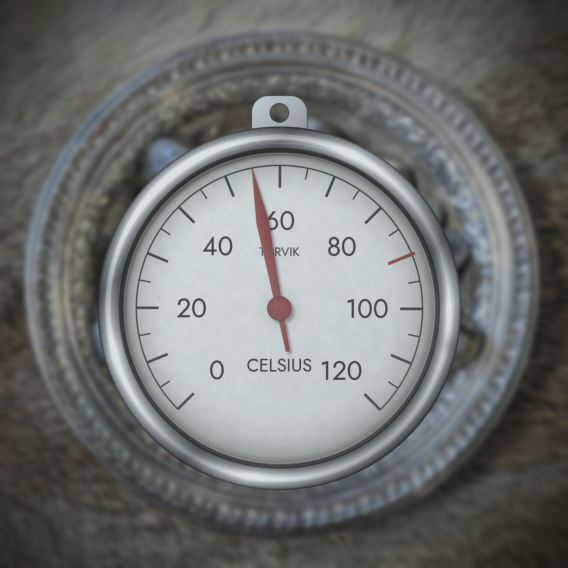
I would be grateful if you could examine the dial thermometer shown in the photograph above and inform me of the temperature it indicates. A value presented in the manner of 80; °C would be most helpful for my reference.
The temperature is 55; °C
